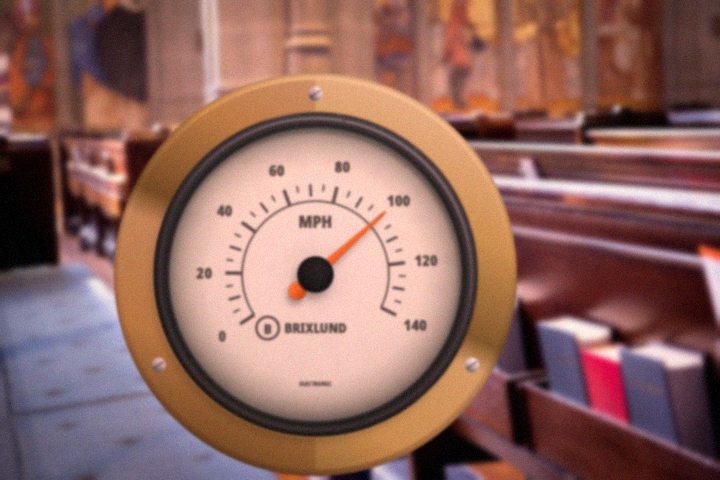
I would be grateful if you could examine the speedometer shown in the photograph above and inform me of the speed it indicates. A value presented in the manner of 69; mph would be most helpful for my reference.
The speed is 100; mph
